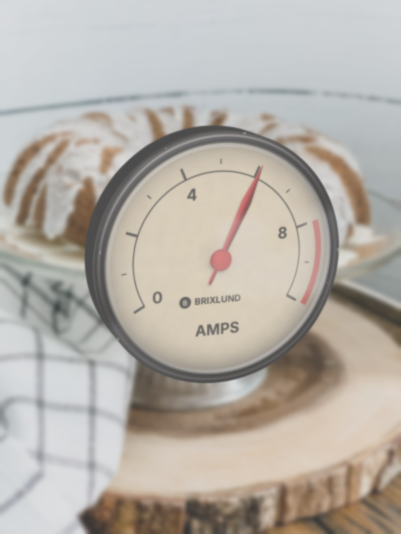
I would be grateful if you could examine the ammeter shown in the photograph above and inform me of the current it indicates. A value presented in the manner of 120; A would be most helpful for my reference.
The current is 6; A
